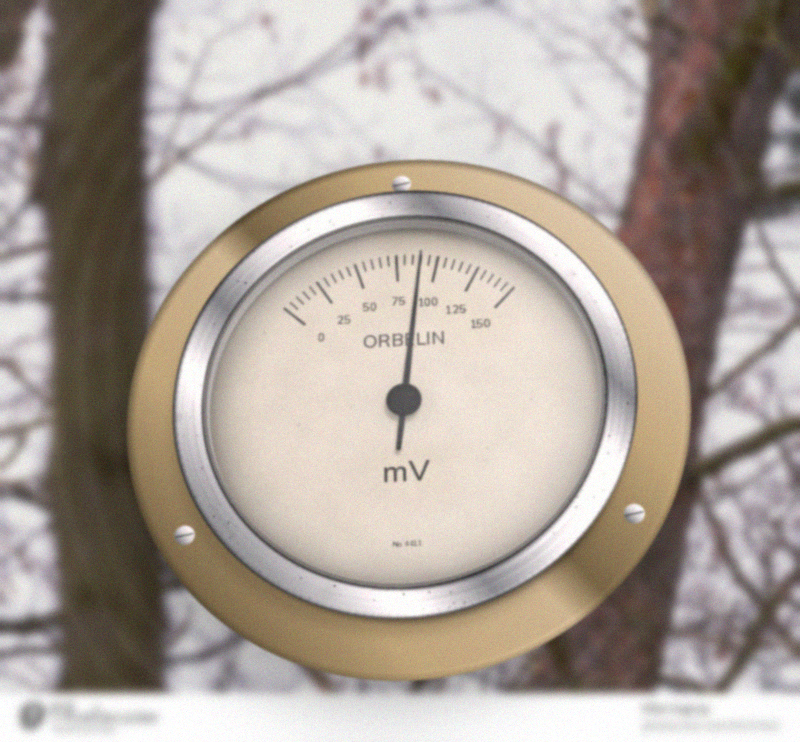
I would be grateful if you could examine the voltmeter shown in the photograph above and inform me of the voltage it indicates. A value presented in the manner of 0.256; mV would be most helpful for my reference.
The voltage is 90; mV
